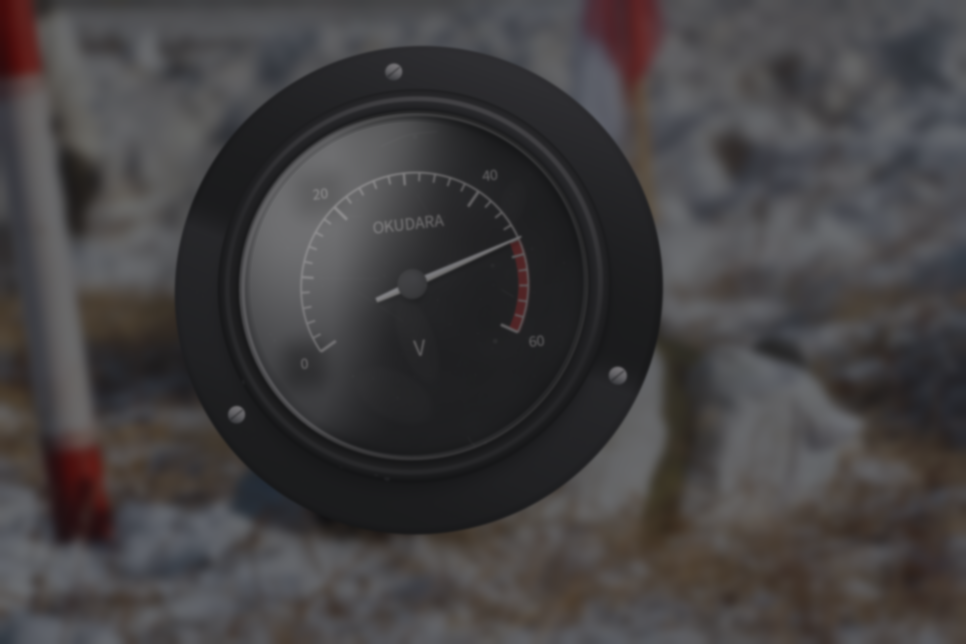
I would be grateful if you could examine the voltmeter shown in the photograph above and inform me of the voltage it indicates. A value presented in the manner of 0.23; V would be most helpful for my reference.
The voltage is 48; V
